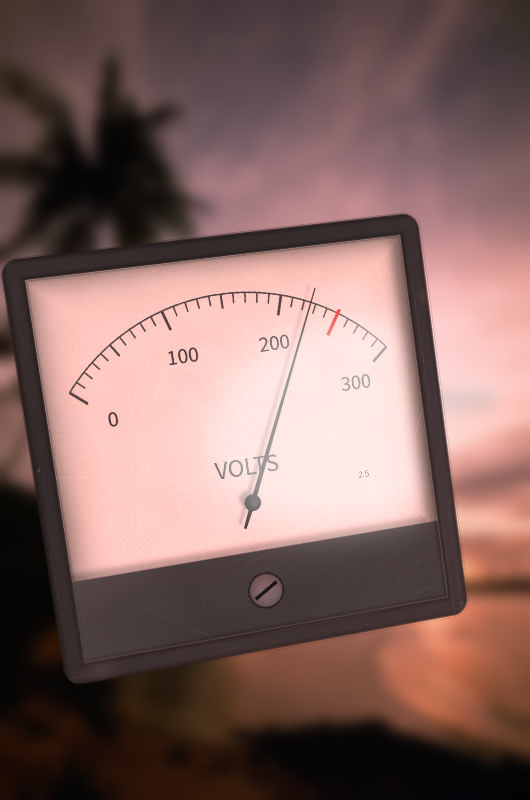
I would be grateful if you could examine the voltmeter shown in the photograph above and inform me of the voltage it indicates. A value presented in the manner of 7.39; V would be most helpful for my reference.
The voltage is 225; V
